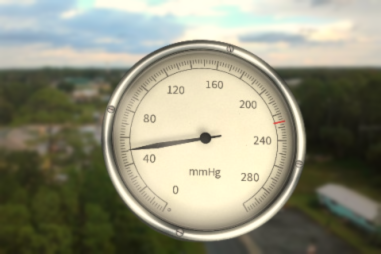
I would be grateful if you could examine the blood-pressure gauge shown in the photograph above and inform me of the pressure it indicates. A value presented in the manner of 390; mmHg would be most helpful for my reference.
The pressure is 50; mmHg
